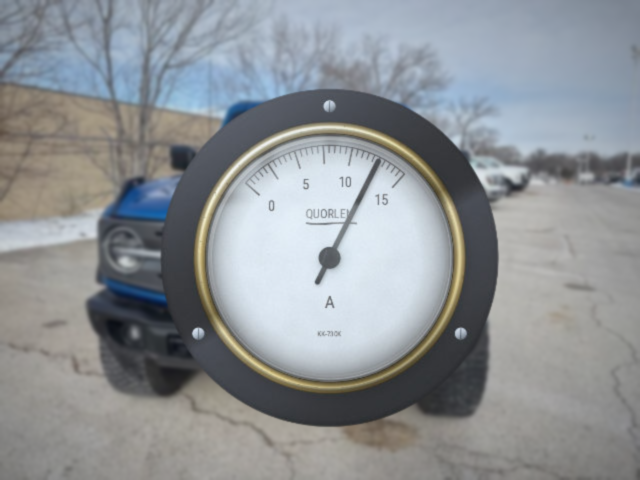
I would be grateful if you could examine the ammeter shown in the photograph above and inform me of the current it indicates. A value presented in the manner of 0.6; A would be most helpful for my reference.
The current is 12.5; A
